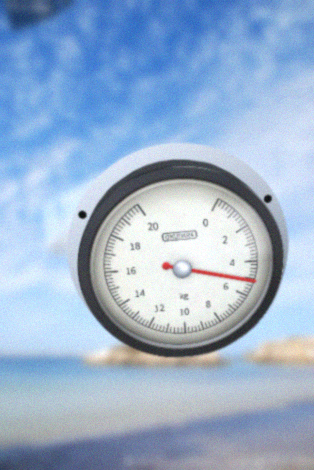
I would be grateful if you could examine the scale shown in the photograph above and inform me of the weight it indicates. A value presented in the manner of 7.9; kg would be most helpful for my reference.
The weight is 5; kg
